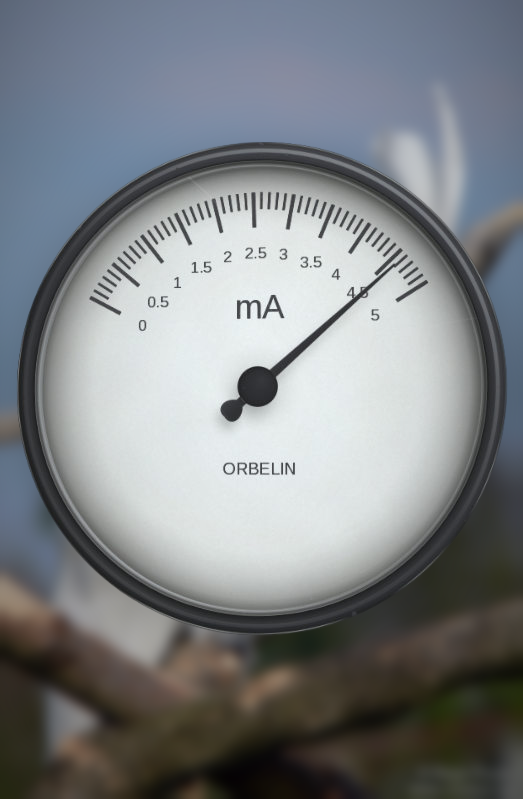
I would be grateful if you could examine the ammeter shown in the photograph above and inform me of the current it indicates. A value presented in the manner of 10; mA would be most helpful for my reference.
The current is 4.6; mA
